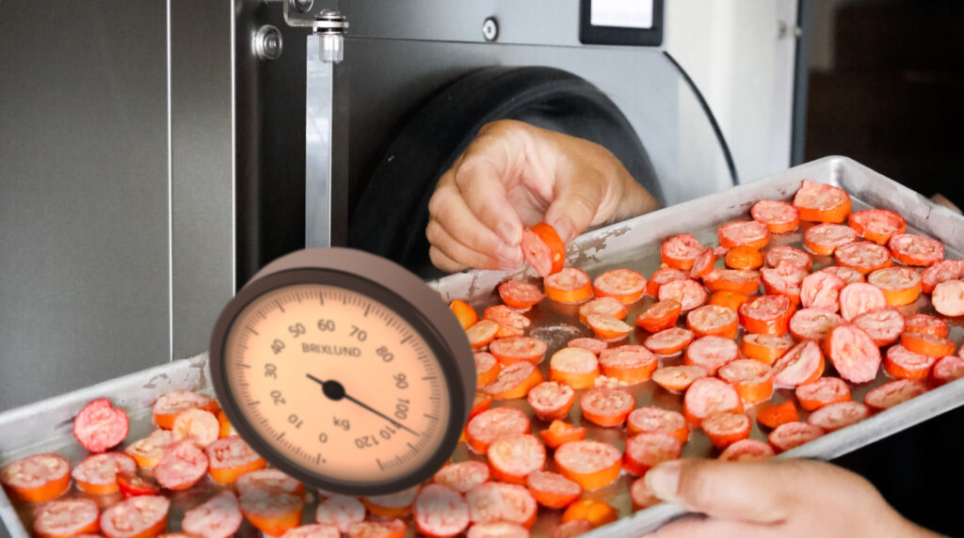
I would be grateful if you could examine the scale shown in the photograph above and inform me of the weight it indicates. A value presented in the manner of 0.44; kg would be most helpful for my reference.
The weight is 105; kg
